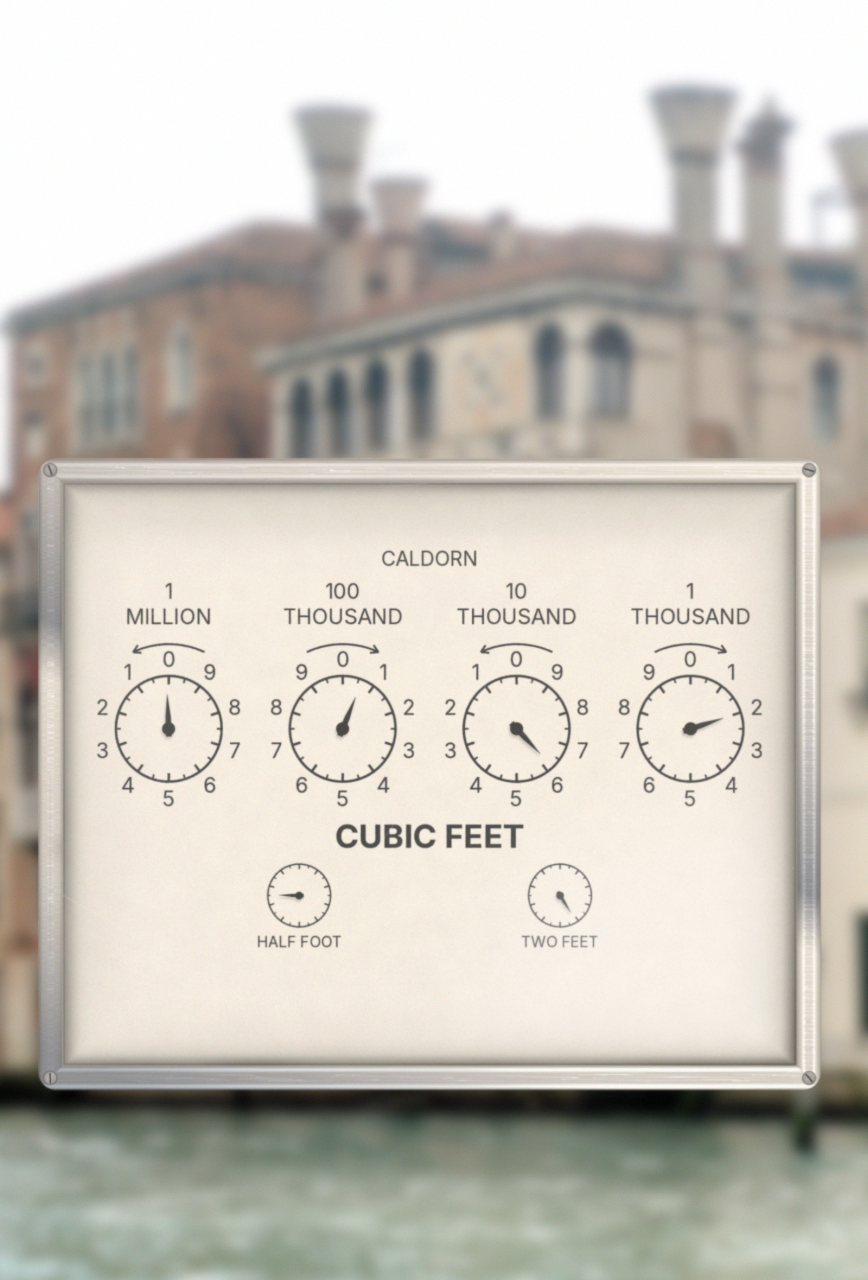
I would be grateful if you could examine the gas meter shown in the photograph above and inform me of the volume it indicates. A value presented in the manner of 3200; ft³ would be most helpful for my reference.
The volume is 6200; ft³
